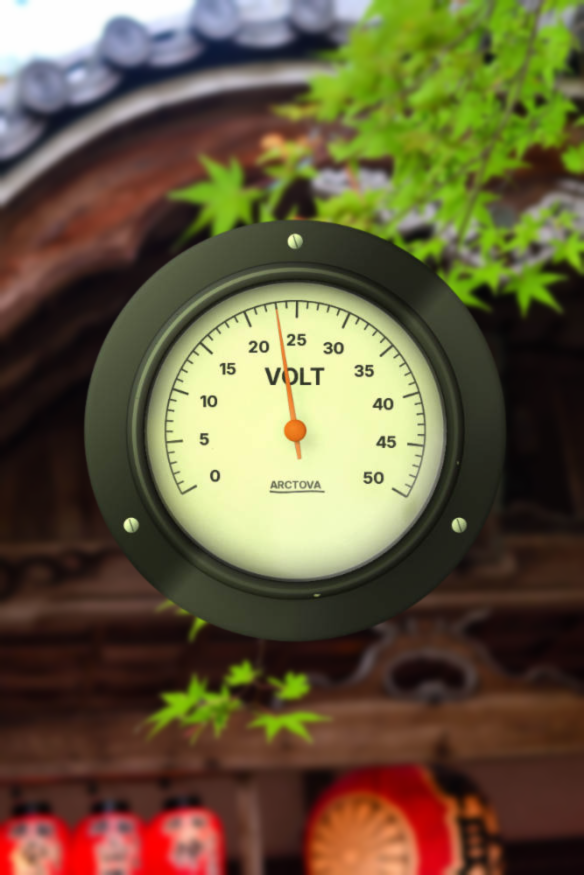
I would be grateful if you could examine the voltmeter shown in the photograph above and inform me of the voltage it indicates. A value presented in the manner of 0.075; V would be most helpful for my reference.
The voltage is 23; V
